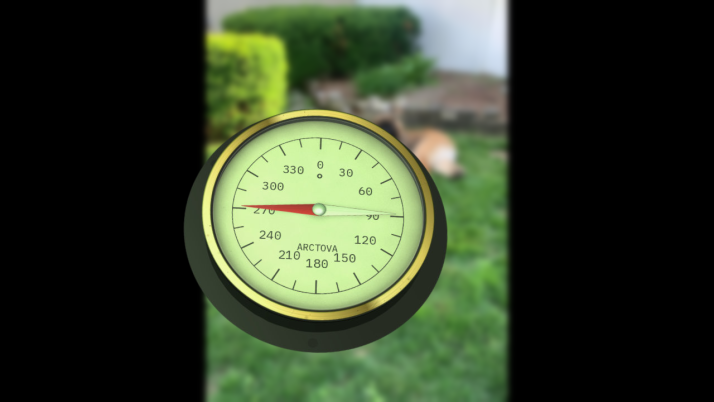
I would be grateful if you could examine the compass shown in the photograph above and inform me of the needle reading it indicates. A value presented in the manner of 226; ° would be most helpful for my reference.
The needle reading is 270; °
